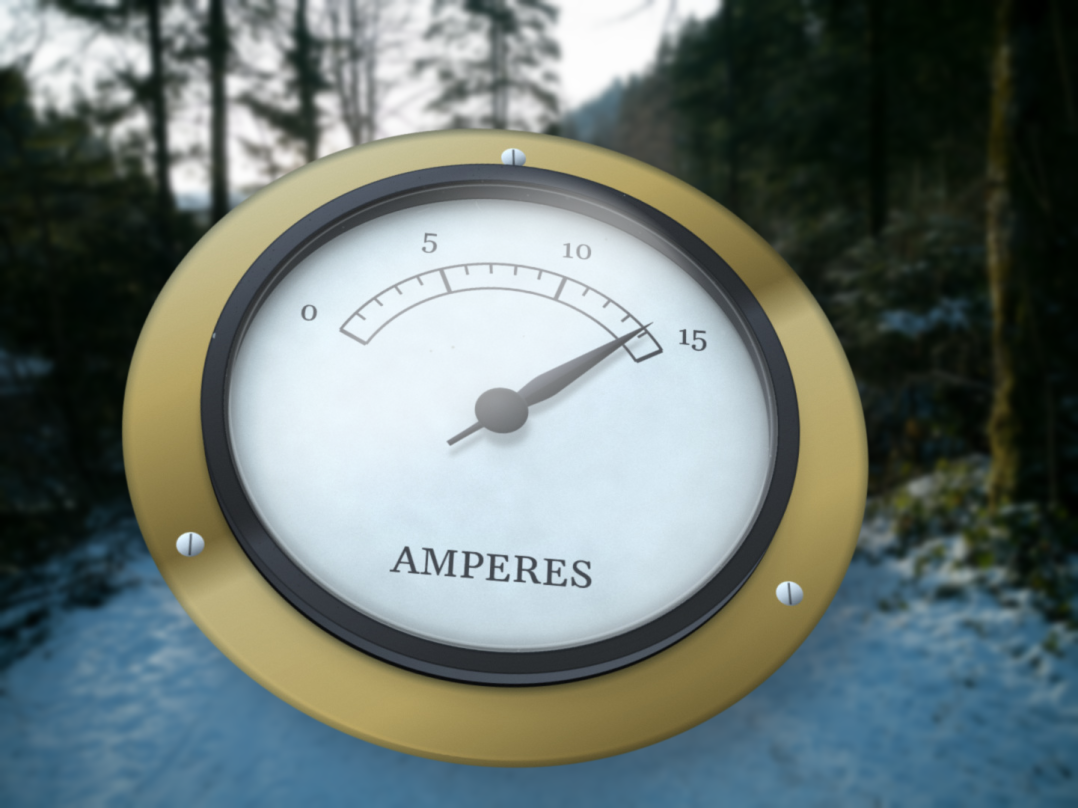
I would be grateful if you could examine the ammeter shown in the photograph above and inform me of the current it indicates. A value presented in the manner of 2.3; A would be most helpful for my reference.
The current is 14; A
